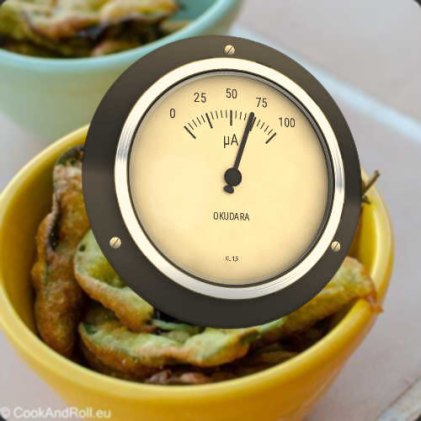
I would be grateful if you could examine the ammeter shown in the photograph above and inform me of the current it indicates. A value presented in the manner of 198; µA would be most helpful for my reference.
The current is 70; µA
